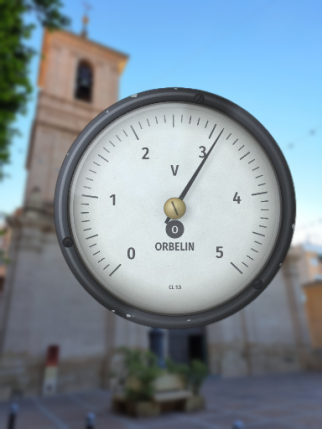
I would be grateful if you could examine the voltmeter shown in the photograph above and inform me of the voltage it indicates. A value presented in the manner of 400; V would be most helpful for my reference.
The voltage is 3.1; V
